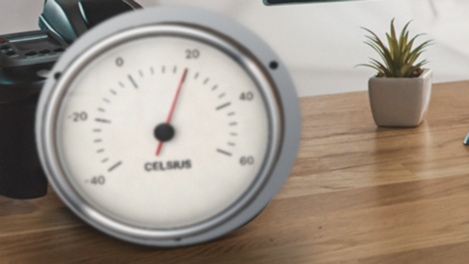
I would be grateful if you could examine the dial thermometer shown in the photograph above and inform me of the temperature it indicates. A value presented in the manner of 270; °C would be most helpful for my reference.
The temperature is 20; °C
